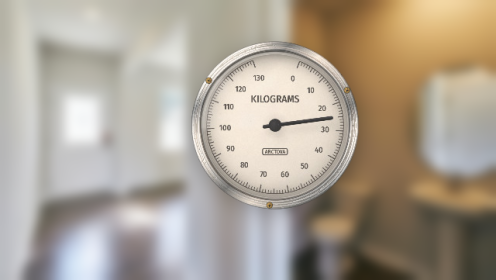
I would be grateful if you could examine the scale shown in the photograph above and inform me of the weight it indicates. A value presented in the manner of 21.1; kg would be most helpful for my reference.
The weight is 25; kg
